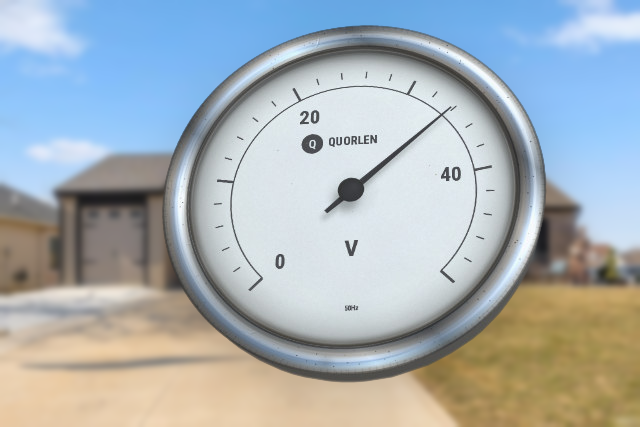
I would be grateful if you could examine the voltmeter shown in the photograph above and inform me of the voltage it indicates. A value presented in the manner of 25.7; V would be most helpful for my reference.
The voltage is 34; V
